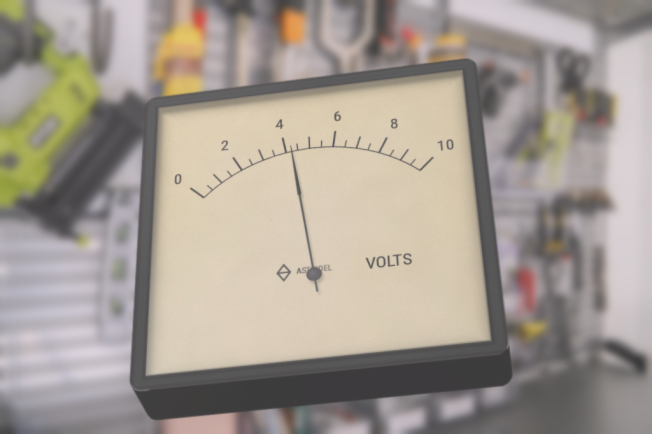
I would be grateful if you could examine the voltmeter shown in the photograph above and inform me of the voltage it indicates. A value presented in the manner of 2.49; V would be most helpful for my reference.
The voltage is 4.25; V
